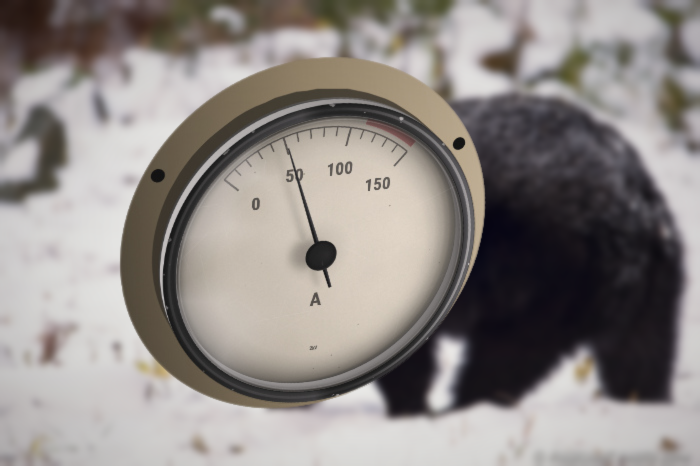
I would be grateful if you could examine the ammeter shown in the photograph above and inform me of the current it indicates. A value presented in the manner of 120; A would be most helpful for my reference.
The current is 50; A
